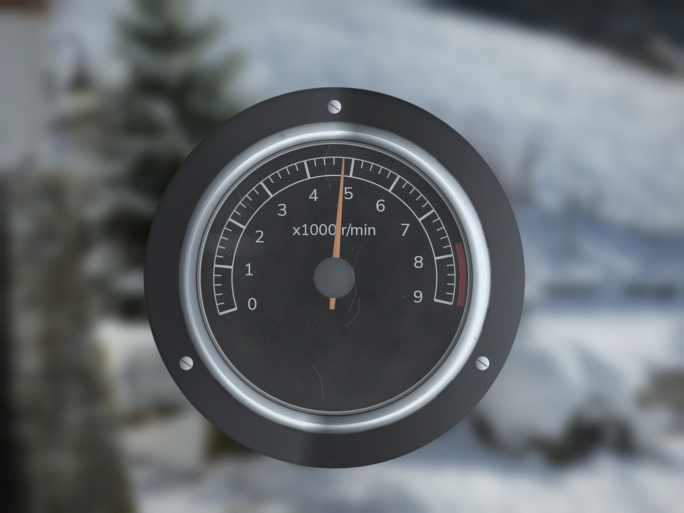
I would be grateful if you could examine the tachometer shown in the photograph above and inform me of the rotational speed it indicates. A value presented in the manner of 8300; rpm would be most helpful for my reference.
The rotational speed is 4800; rpm
